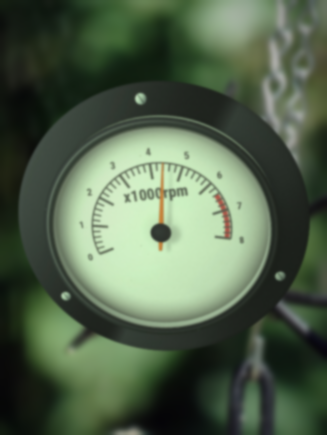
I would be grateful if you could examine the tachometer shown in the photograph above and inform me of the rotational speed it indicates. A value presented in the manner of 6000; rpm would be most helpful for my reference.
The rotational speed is 4400; rpm
